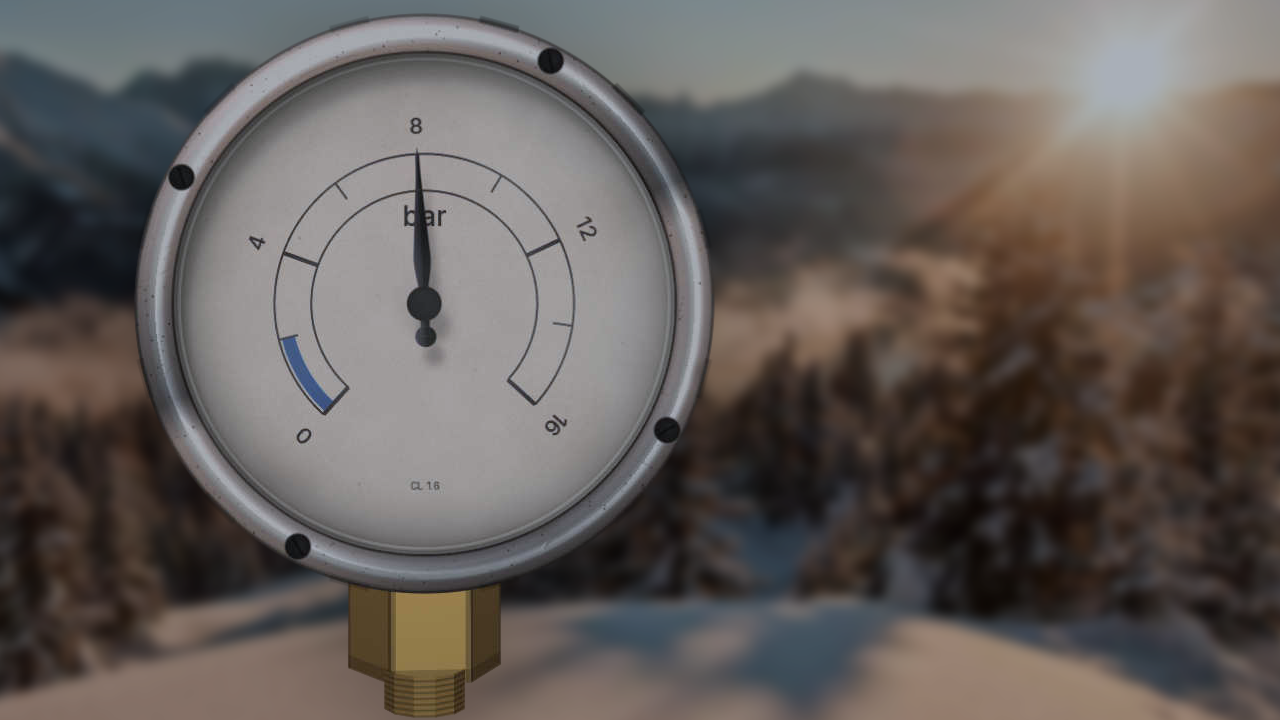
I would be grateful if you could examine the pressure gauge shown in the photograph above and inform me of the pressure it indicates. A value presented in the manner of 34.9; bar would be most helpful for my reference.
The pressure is 8; bar
